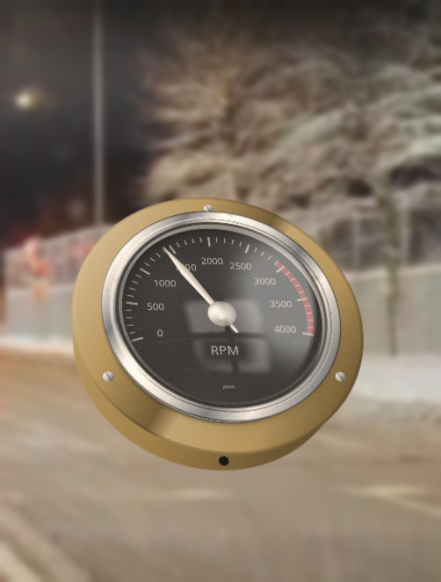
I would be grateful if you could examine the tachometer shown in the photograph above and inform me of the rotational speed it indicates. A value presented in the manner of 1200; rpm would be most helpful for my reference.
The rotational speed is 1400; rpm
